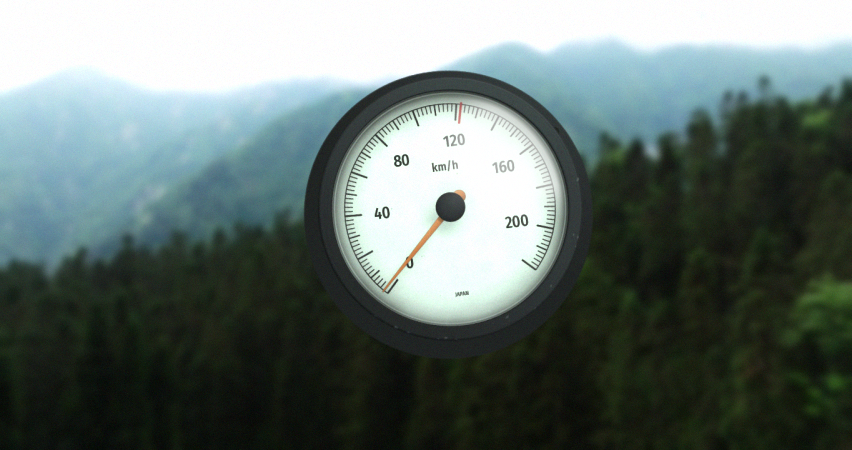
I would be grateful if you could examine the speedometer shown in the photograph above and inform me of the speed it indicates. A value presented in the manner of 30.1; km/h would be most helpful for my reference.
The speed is 2; km/h
